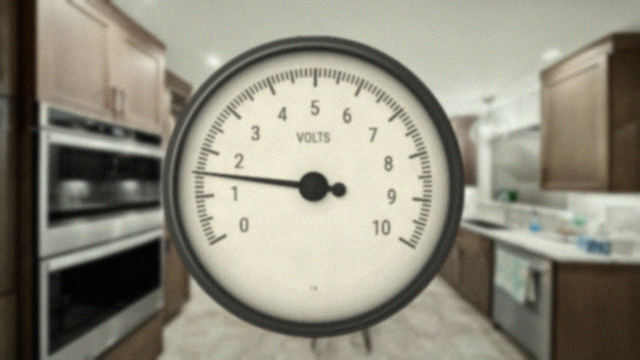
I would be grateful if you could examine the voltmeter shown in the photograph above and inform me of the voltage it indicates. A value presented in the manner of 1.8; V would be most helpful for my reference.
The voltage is 1.5; V
